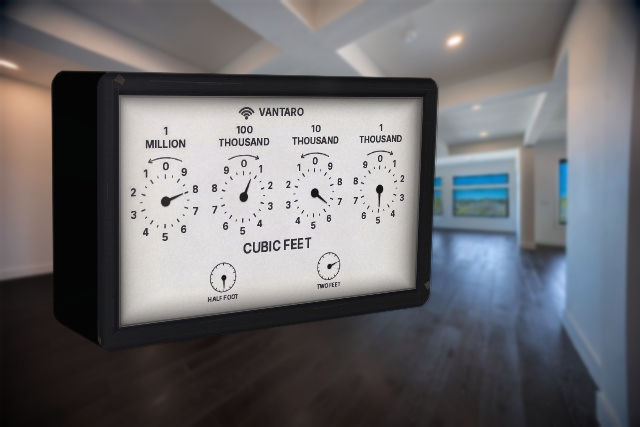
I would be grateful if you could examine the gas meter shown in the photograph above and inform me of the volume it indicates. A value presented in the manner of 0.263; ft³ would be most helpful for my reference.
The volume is 806500; ft³
